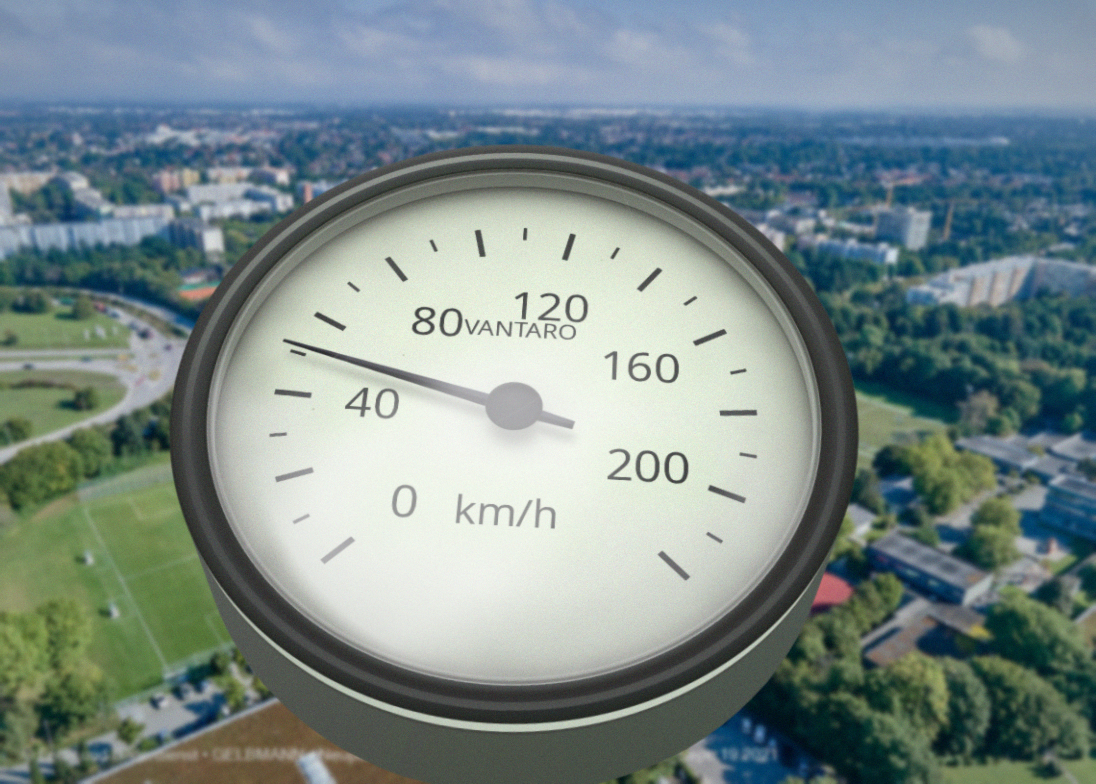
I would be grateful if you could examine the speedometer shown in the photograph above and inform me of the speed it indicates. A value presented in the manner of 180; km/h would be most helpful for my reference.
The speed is 50; km/h
